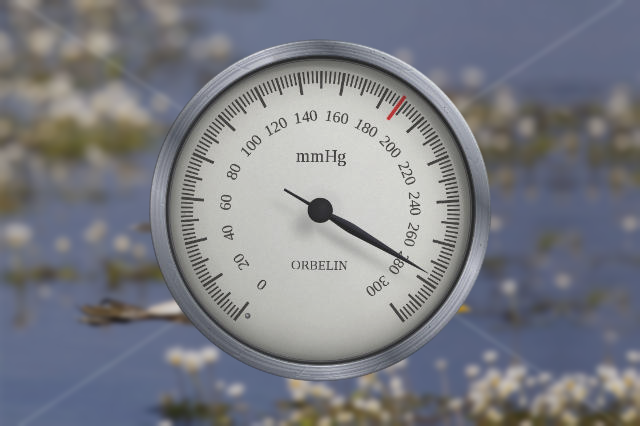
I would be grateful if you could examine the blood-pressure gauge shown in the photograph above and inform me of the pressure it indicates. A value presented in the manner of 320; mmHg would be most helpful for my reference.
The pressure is 276; mmHg
